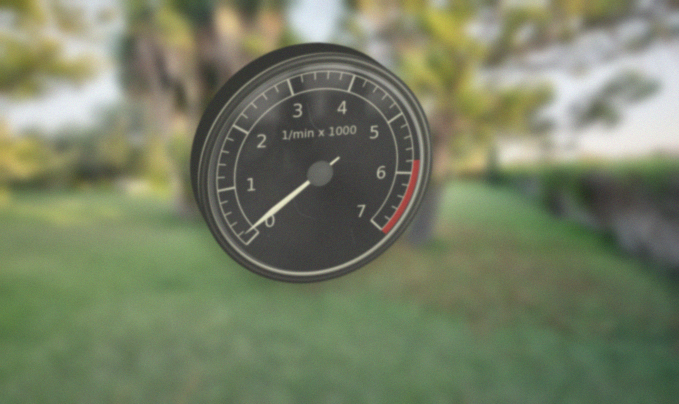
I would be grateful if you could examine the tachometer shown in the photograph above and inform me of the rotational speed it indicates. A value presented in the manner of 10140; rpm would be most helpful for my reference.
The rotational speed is 200; rpm
